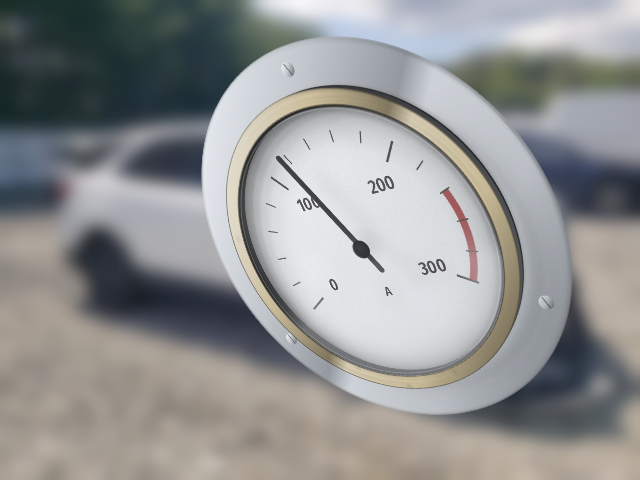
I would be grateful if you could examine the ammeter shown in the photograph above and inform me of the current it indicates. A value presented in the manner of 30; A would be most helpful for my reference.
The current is 120; A
